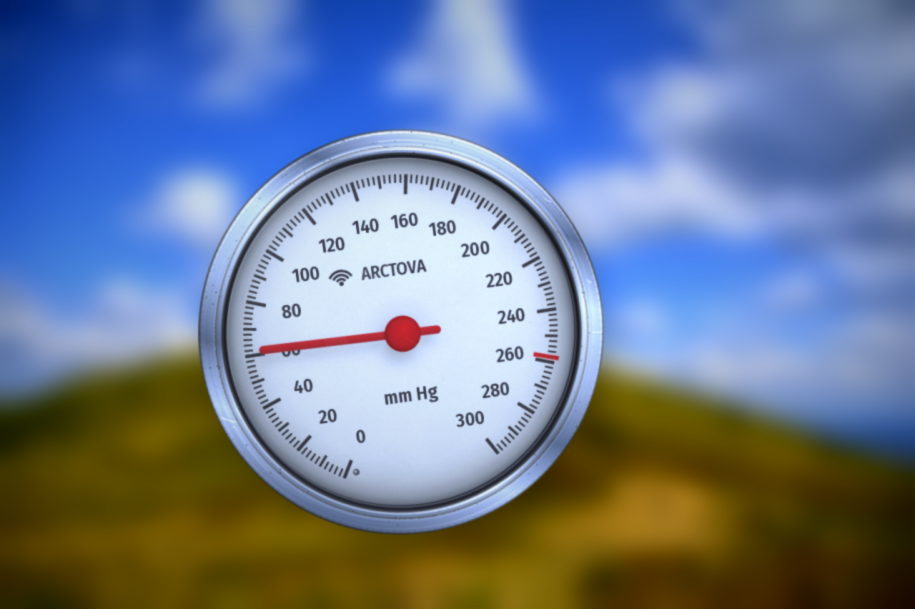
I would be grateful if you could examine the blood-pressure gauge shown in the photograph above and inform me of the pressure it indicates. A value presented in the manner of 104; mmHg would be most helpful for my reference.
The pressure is 62; mmHg
